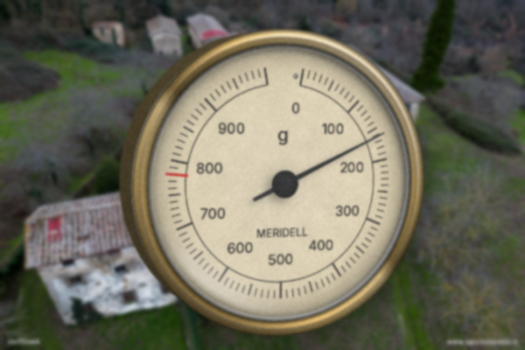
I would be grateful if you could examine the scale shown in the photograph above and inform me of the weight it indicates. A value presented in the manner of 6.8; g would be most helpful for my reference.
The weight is 160; g
